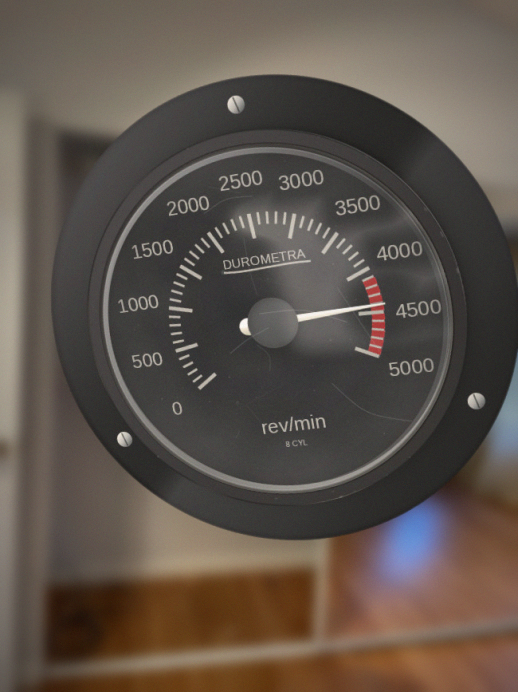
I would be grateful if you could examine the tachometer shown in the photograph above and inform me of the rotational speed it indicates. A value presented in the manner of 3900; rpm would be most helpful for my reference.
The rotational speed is 4400; rpm
